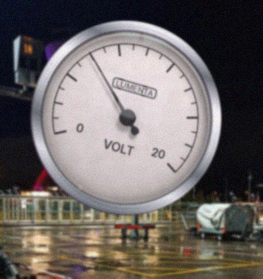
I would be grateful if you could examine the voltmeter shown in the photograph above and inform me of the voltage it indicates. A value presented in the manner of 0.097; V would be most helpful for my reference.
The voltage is 6; V
